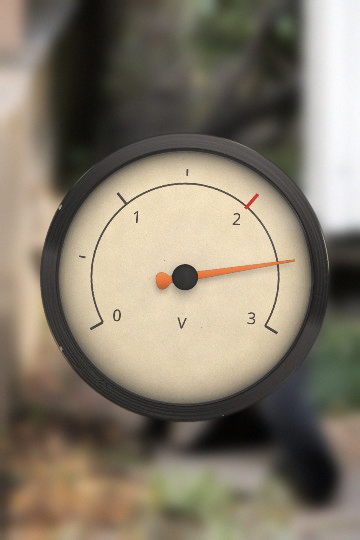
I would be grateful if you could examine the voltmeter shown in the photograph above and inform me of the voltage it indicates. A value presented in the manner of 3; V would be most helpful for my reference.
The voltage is 2.5; V
